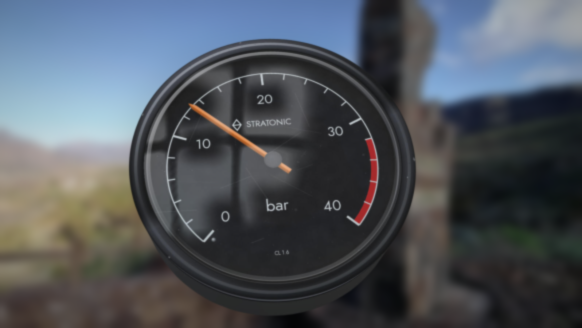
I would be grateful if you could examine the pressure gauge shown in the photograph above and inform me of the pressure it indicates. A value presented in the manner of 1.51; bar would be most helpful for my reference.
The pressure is 13; bar
